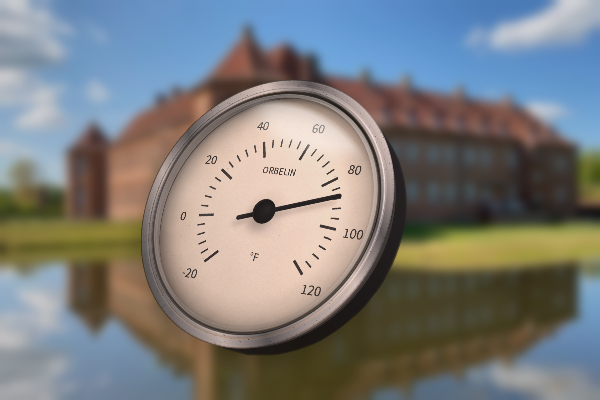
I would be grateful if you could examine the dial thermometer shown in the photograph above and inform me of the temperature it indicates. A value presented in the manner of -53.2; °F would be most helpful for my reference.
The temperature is 88; °F
